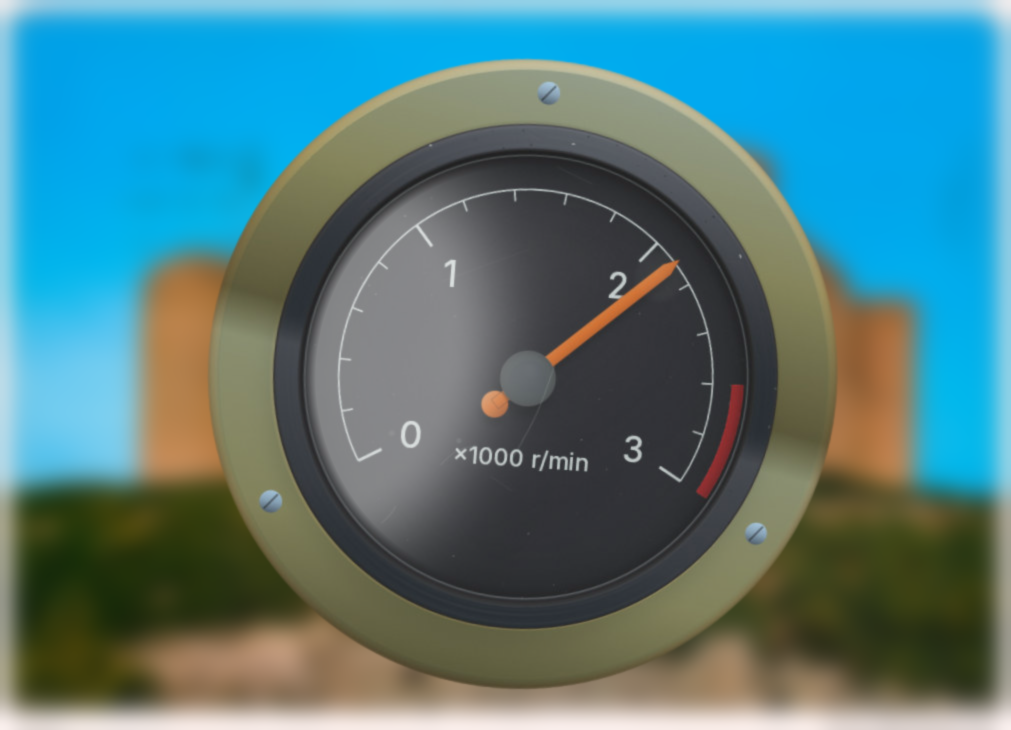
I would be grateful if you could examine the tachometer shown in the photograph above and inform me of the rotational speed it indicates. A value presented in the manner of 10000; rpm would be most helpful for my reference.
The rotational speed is 2100; rpm
